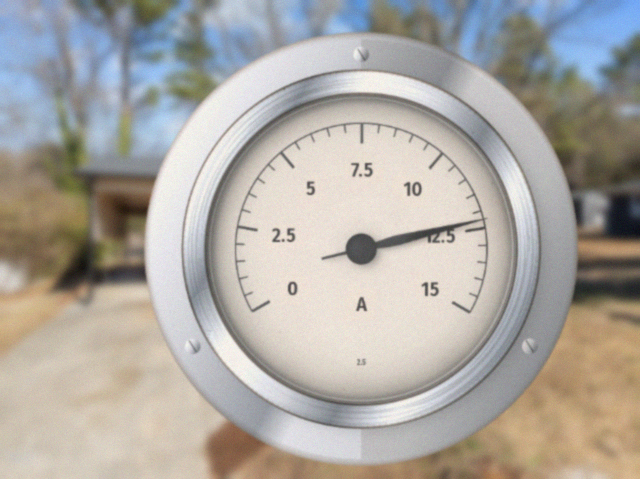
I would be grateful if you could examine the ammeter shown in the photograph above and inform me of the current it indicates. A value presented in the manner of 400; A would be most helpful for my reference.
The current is 12.25; A
